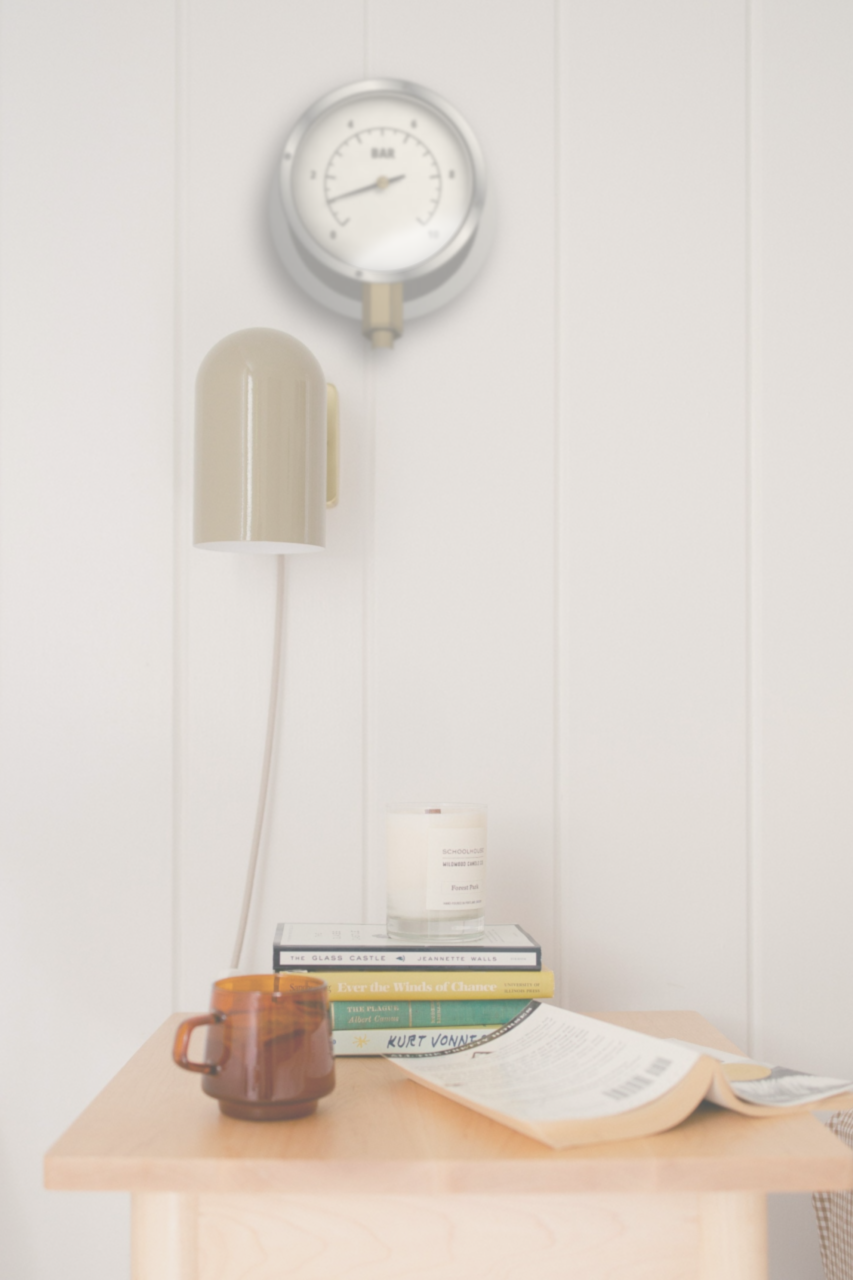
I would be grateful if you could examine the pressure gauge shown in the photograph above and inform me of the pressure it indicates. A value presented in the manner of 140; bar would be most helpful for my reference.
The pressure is 1; bar
